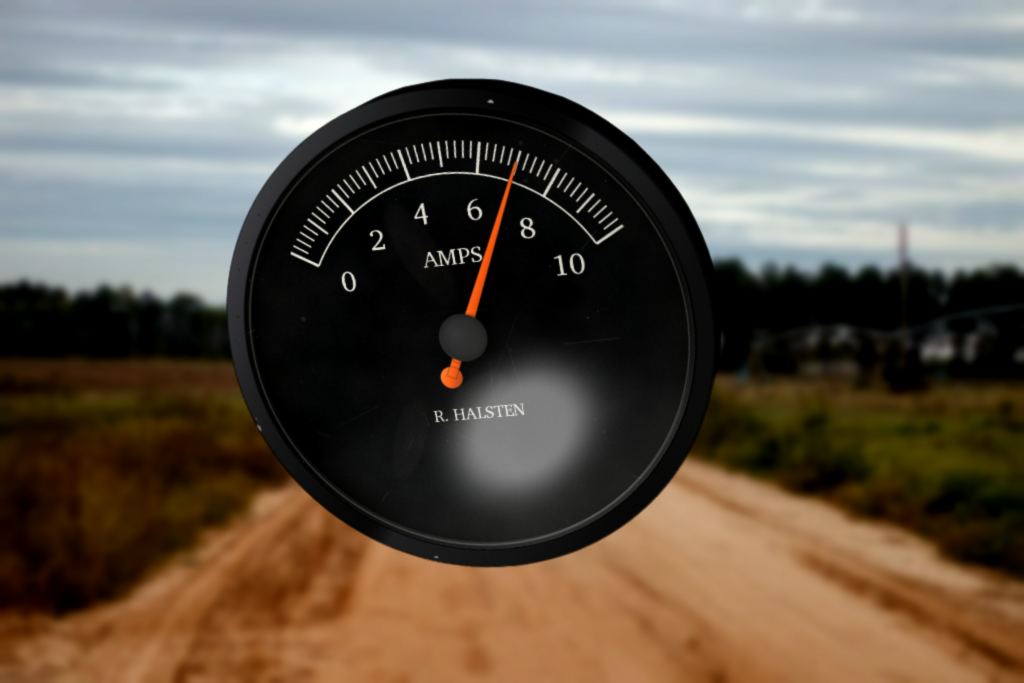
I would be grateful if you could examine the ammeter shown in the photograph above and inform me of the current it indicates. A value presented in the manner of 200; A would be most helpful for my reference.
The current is 7; A
